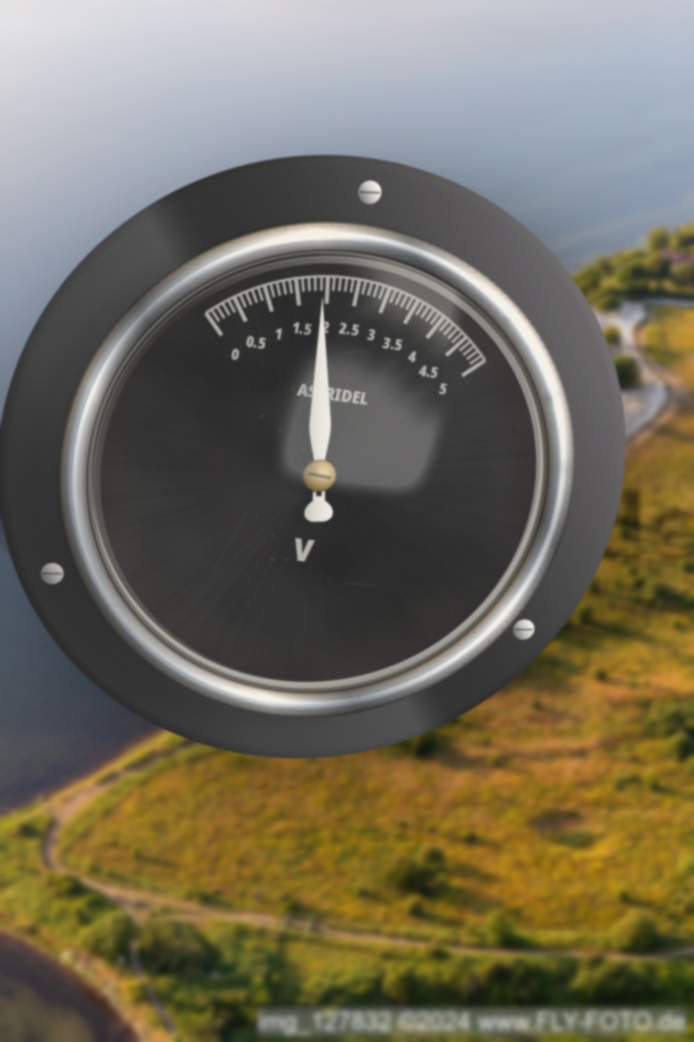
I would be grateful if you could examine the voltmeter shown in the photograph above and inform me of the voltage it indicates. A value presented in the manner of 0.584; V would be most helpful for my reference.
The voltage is 1.9; V
